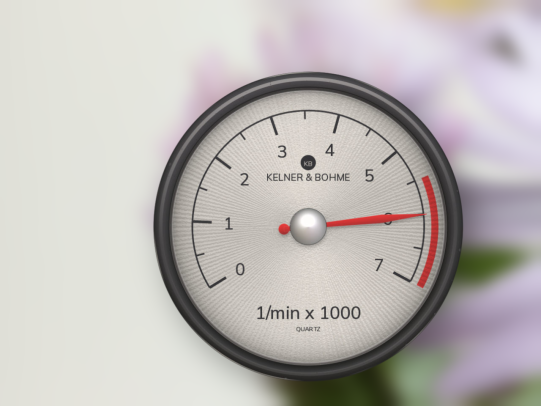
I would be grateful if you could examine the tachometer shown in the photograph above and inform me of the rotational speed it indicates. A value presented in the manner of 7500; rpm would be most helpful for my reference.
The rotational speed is 6000; rpm
